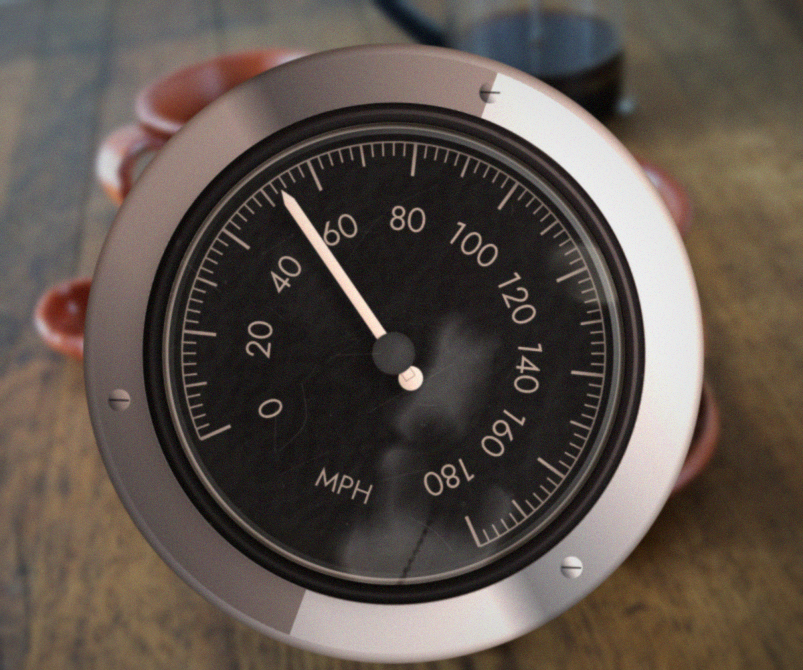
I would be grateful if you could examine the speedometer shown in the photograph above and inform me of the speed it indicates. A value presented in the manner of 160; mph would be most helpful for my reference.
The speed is 53; mph
